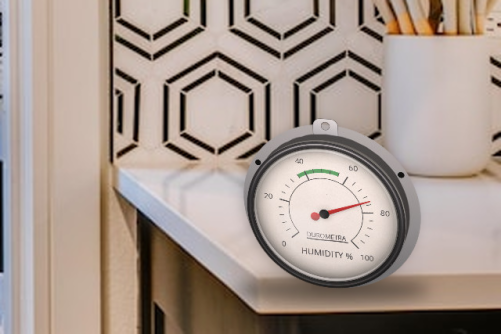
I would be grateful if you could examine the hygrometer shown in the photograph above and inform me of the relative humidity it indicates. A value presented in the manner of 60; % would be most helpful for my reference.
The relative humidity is 74; %
